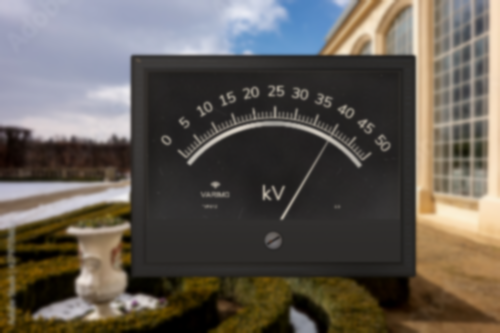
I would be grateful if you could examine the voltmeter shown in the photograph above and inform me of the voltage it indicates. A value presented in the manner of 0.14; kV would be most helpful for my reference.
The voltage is 40; kV
